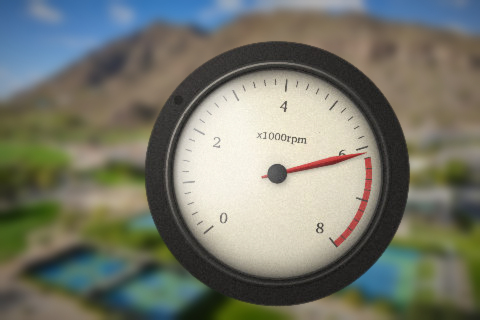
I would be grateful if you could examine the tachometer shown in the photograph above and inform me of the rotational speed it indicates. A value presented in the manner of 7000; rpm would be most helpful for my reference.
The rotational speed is 6100; rpm
